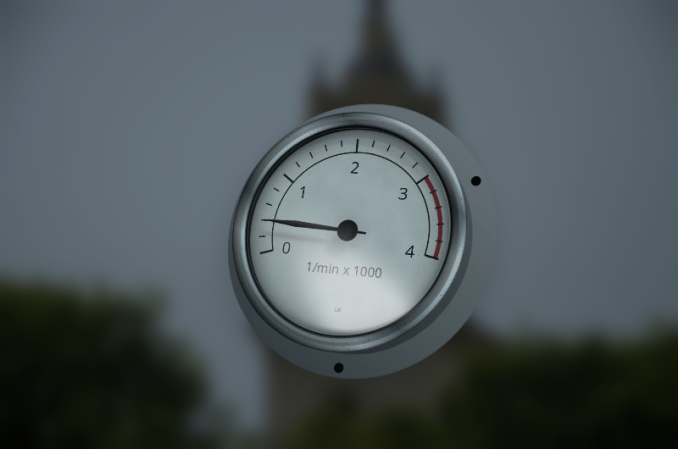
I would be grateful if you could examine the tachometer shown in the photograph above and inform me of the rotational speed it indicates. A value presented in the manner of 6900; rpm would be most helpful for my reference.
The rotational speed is 400; rpm
